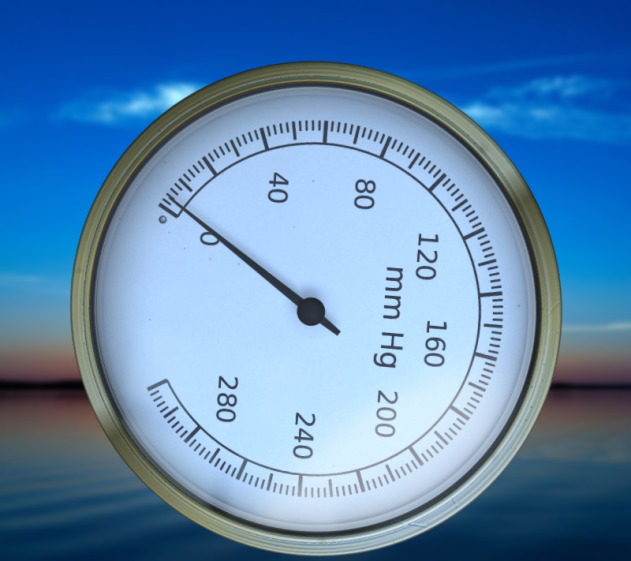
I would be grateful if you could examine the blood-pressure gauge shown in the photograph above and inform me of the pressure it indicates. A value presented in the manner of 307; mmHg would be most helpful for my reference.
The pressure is 4; mmHg
